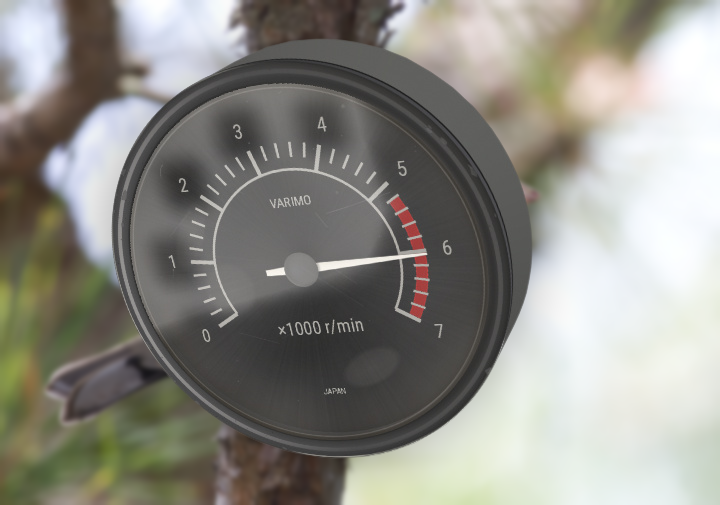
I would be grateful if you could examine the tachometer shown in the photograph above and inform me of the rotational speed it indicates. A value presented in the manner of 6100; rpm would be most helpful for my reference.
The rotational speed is 6000; rpm
